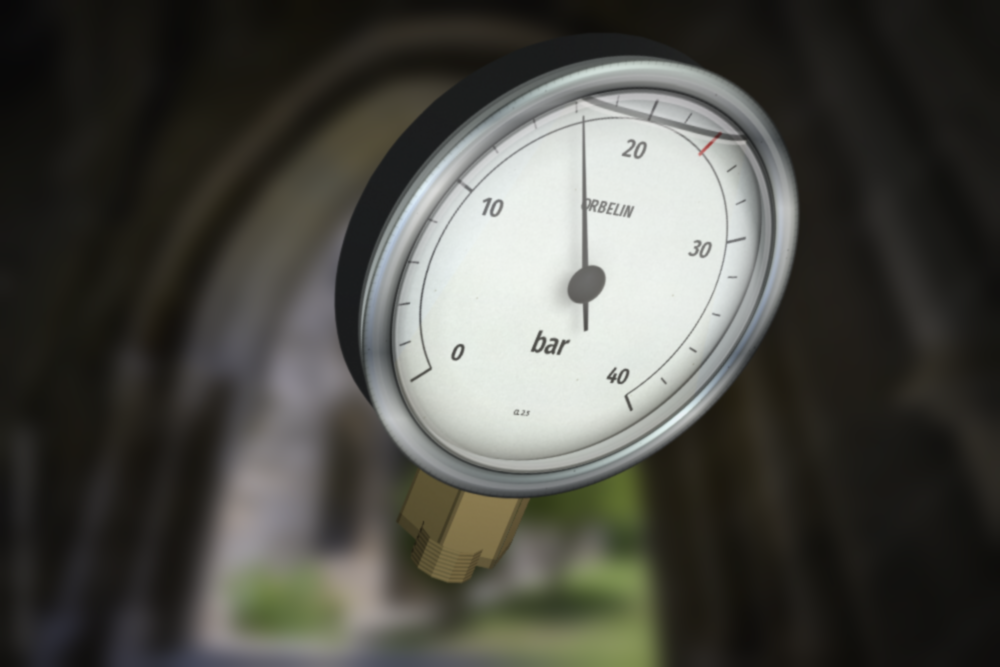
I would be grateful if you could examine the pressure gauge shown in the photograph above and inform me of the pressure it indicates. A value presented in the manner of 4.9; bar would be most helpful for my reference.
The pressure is 16; bar
